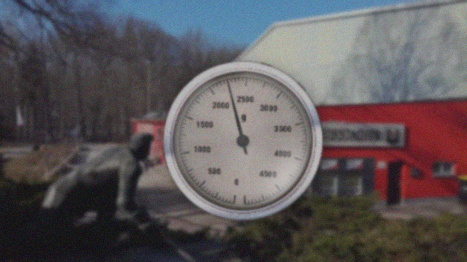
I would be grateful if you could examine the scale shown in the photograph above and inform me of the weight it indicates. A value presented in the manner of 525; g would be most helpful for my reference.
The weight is 2250; g
